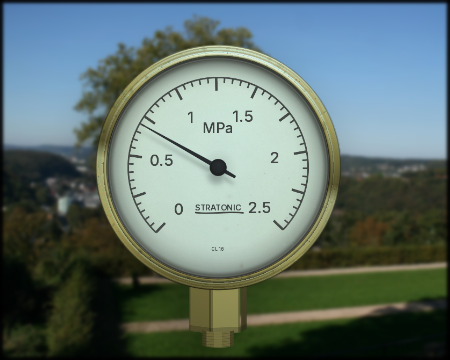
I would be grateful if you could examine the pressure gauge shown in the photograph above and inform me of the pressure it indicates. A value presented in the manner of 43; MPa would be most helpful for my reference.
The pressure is 0.7; MPa
